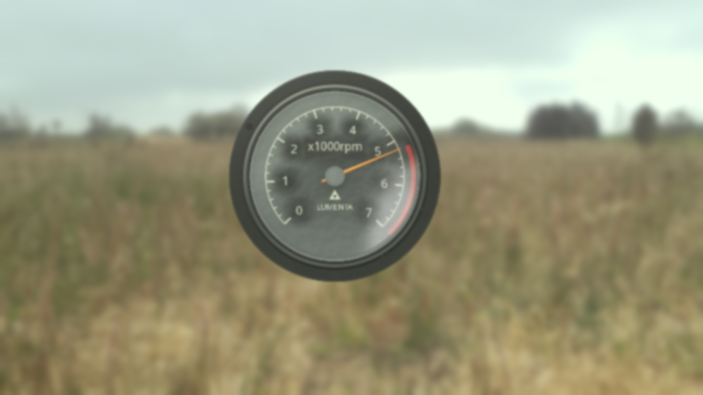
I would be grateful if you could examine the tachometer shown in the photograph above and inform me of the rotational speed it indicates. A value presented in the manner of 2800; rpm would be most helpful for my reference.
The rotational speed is 5200; rpm
